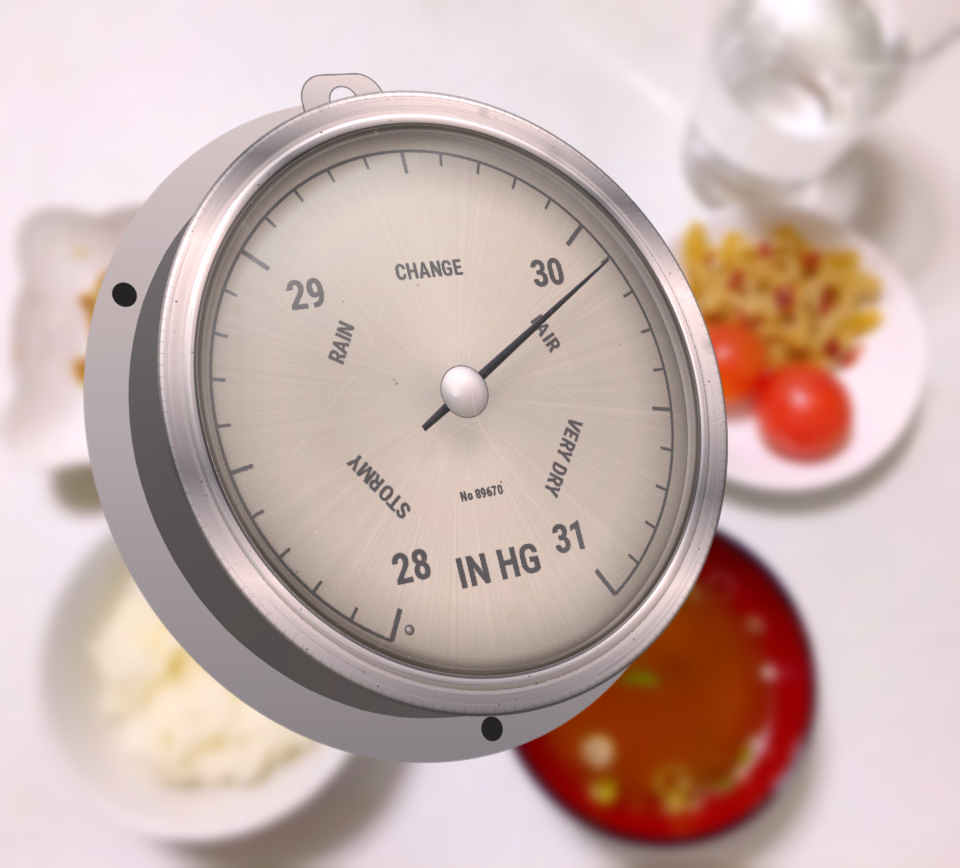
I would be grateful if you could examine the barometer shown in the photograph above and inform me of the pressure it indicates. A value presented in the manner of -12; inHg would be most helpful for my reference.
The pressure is 30.1; inHg
